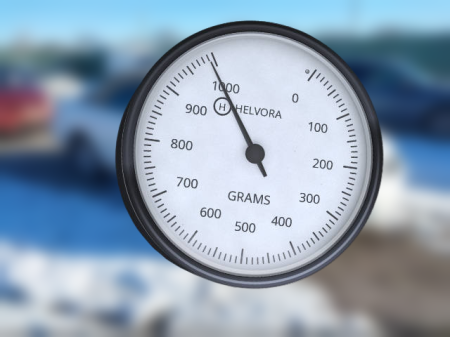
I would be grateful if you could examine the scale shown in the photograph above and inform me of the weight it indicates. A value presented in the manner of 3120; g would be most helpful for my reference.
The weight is 990; g
